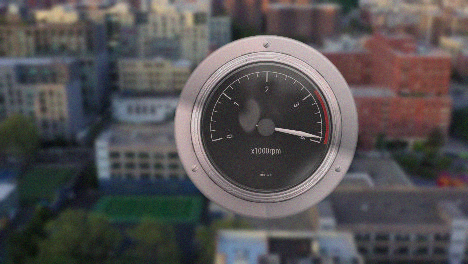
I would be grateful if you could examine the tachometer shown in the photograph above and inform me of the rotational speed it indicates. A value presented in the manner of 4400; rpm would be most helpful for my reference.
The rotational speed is 3900; rpm
